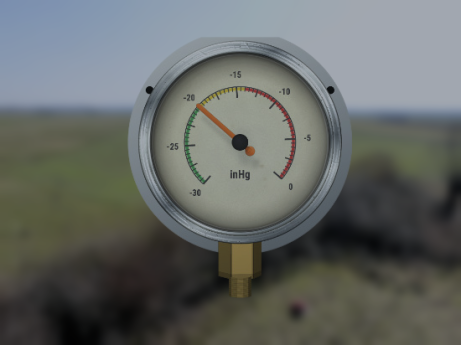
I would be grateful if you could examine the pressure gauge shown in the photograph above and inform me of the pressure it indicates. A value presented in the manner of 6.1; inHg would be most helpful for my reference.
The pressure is -20; inHg
